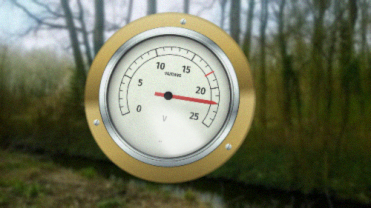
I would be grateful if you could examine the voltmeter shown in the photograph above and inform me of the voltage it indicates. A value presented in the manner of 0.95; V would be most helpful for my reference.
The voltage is 22; V
